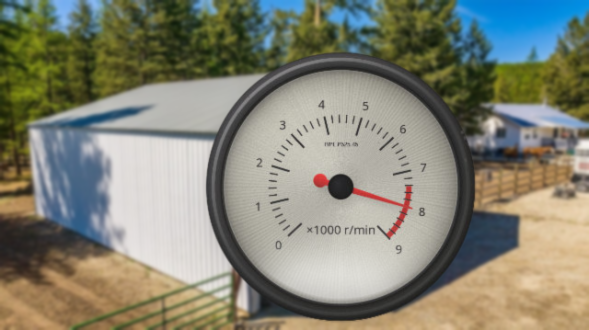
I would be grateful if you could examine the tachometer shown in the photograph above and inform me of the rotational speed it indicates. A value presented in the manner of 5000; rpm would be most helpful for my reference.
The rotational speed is 8000; rpm
